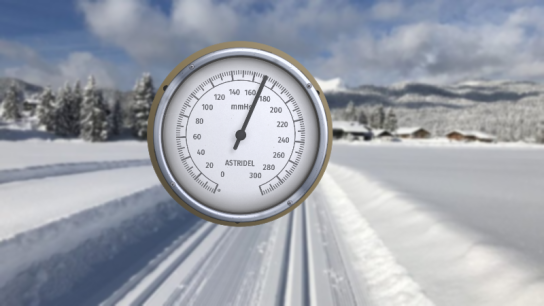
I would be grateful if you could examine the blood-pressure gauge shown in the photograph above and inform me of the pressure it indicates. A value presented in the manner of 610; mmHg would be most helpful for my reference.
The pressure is 170; mmHg
